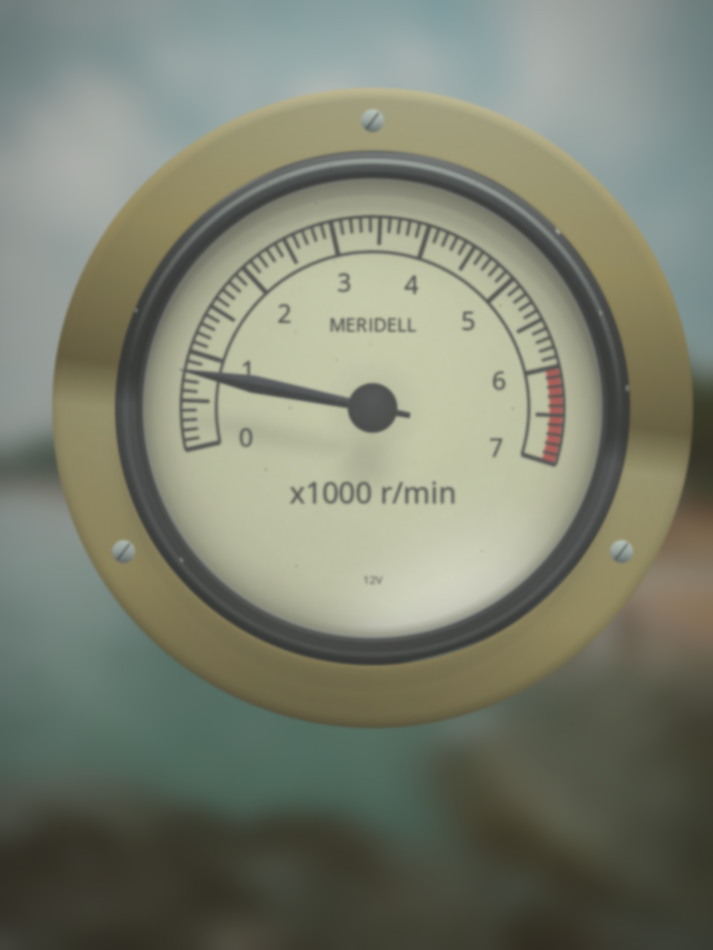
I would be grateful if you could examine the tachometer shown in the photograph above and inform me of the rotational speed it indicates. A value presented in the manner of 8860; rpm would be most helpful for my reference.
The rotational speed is 800; rpm
